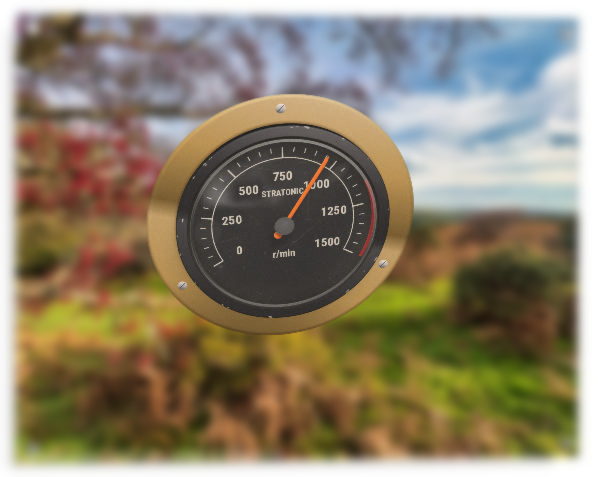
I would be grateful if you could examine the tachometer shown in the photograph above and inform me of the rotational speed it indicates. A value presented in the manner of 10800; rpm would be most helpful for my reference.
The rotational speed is 950; rpm
